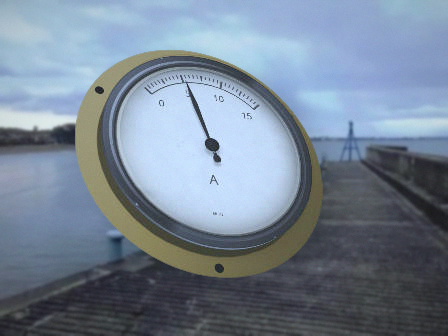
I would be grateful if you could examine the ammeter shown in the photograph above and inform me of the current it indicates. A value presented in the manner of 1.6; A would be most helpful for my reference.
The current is 5; A
